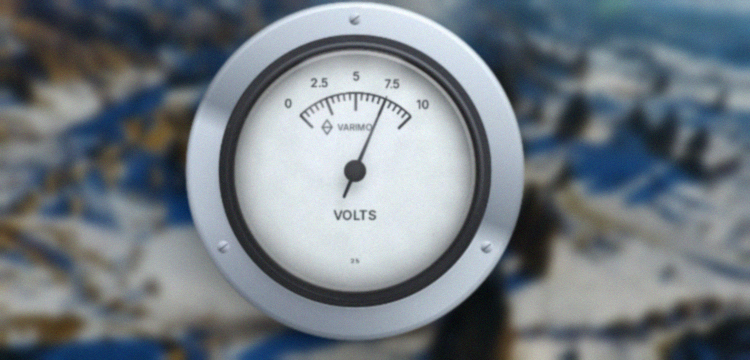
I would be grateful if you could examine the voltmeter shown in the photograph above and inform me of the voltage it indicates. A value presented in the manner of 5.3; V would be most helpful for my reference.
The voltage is 7.5; V
